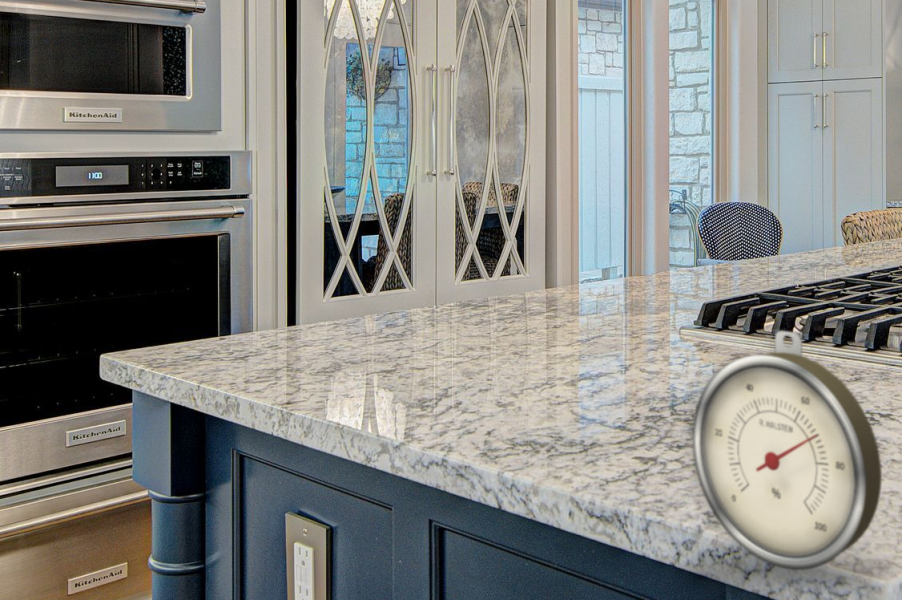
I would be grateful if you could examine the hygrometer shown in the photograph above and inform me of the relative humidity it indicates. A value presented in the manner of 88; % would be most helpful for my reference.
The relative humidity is 70; %
